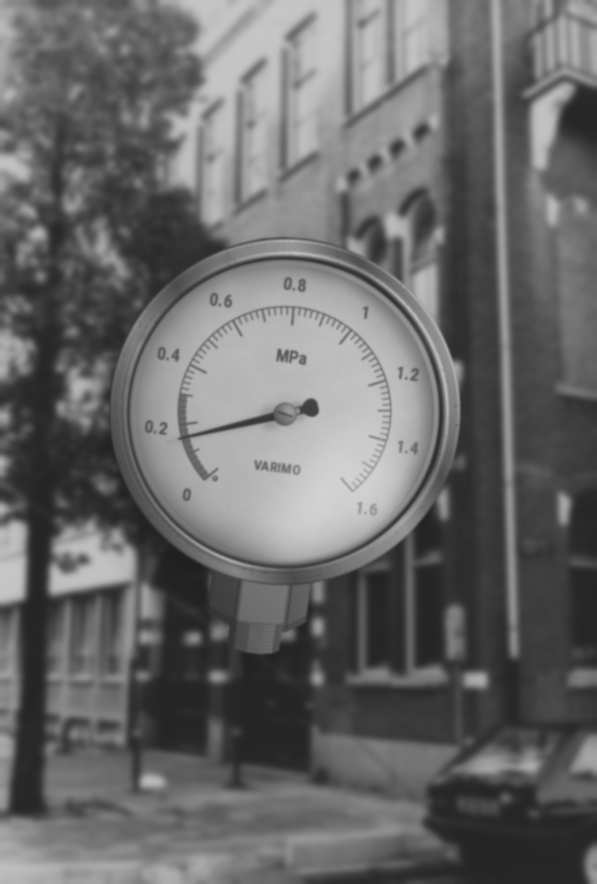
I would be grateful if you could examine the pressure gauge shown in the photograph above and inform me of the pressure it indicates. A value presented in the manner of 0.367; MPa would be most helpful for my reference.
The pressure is 0.16; MPa
